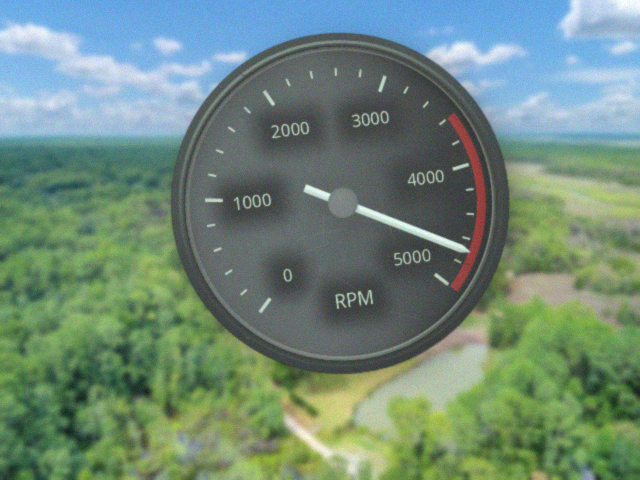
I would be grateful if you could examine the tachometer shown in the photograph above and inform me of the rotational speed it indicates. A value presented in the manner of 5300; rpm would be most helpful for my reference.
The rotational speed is 4700; rpm
